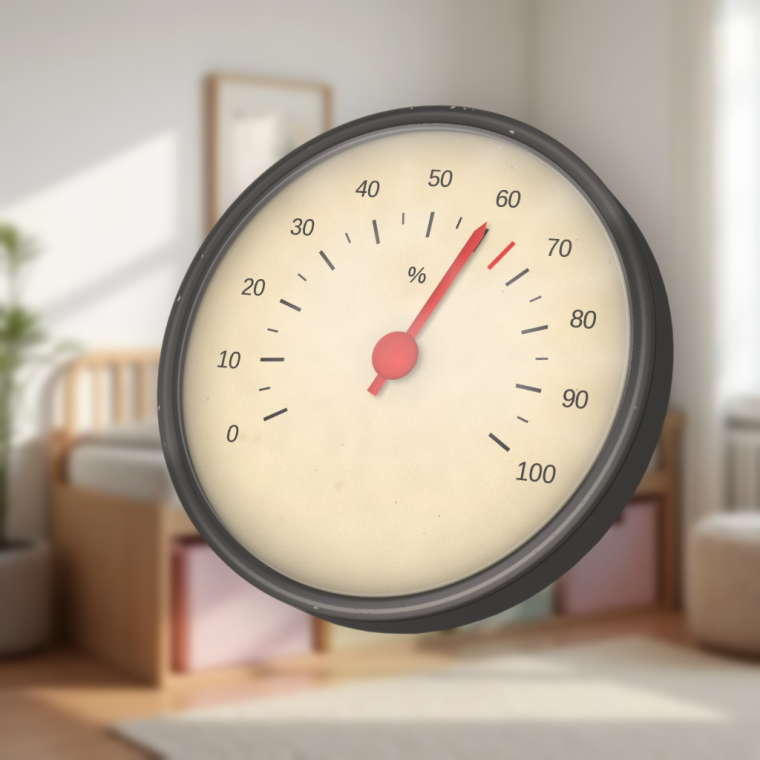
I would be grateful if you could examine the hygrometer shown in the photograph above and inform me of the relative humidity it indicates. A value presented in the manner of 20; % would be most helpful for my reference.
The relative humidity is 60; %
